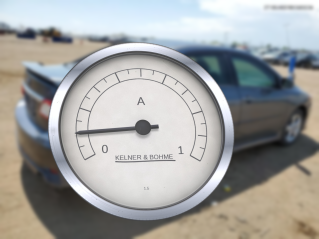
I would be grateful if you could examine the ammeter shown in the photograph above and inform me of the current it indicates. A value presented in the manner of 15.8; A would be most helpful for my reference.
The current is 0.1; A
